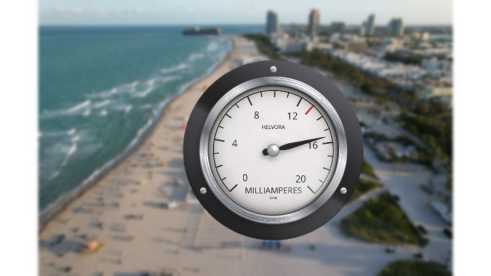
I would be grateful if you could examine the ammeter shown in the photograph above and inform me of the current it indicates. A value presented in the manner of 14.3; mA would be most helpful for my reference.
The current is 15.5; mA
